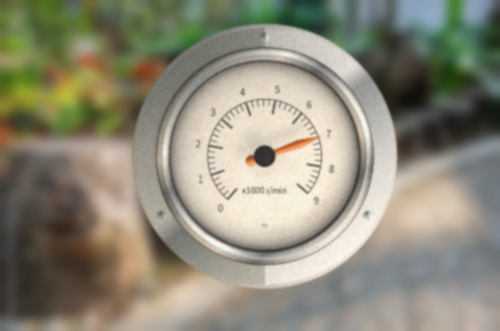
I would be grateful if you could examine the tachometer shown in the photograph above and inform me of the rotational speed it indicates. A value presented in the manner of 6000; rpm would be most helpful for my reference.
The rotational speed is 7000; rpm
